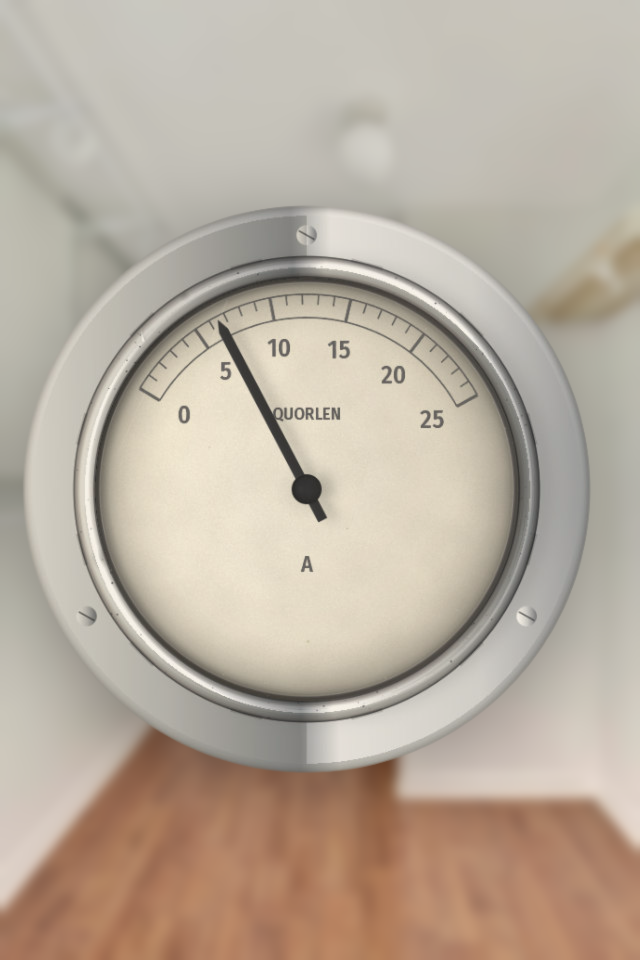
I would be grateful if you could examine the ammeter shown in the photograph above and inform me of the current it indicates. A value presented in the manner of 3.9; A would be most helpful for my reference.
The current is 6.5; A
